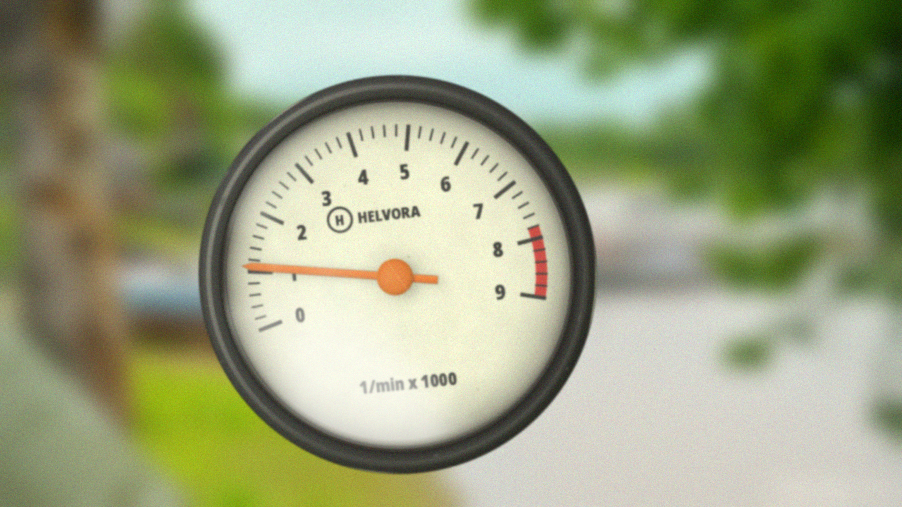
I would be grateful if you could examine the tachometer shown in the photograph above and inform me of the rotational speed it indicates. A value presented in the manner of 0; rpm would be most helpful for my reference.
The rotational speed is 1100; rpm
